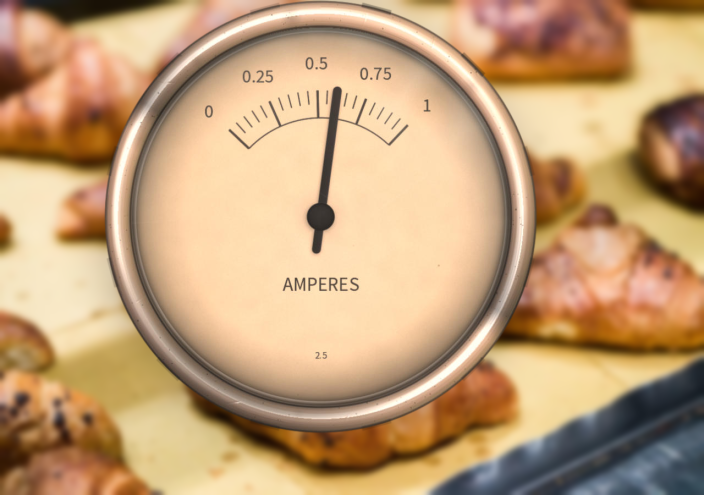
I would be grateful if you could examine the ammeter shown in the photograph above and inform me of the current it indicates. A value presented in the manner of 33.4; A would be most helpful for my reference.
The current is 0.6; A
